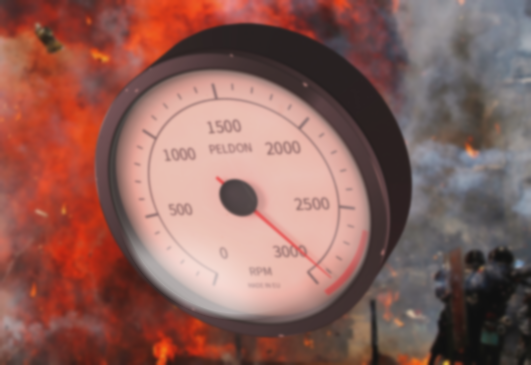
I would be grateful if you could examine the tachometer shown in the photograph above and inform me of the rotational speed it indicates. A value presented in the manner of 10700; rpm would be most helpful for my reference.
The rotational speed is 2900; rpm
